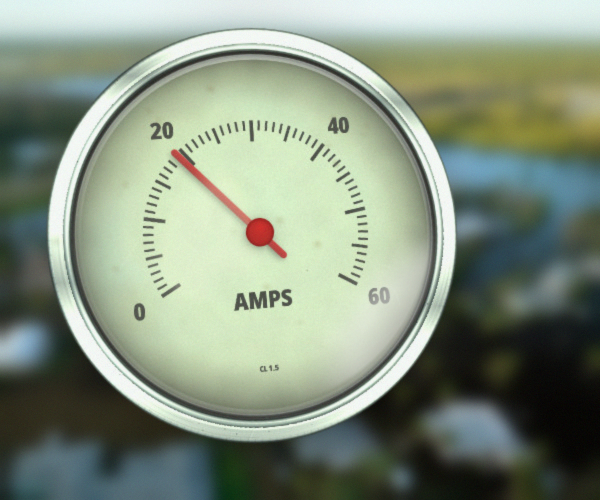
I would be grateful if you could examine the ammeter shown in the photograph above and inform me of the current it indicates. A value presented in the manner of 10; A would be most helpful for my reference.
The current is 19; A
